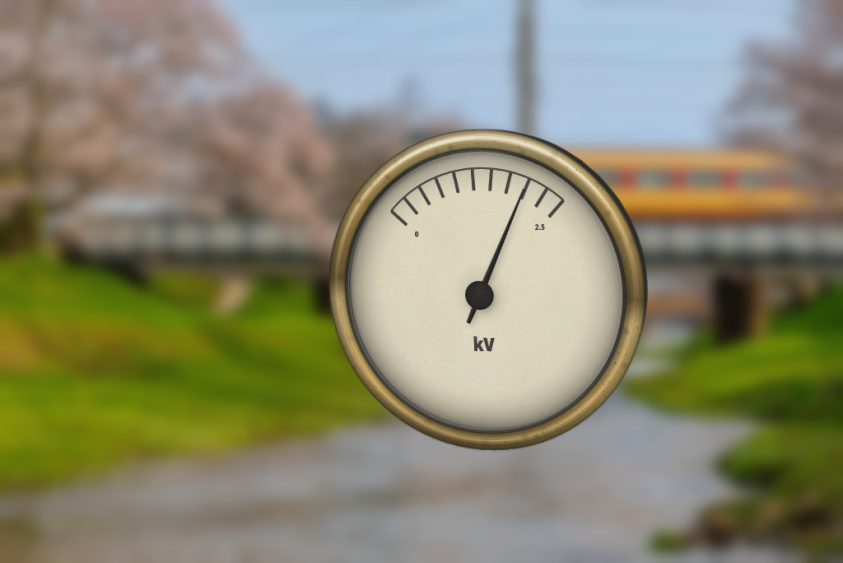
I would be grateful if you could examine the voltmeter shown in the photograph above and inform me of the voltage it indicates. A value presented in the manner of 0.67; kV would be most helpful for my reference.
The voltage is 2; kV
